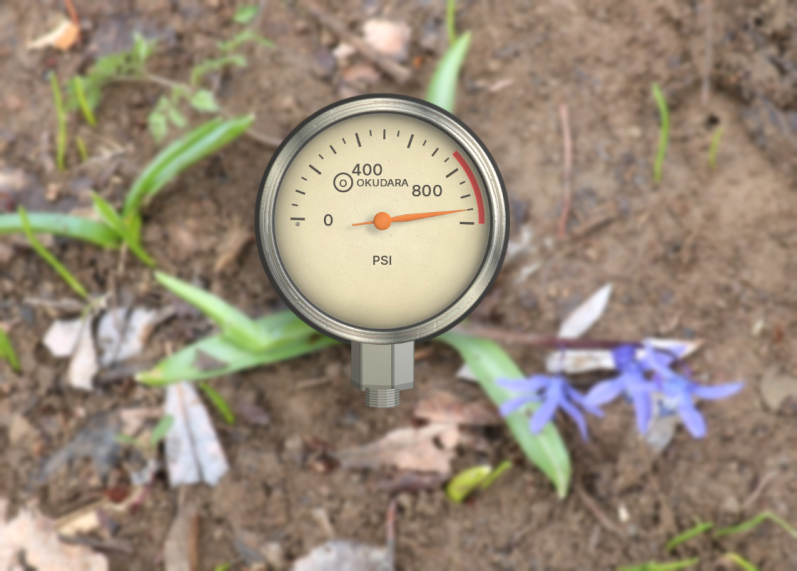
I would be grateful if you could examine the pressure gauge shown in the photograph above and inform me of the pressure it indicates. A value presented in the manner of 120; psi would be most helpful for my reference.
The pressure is 950; psi
